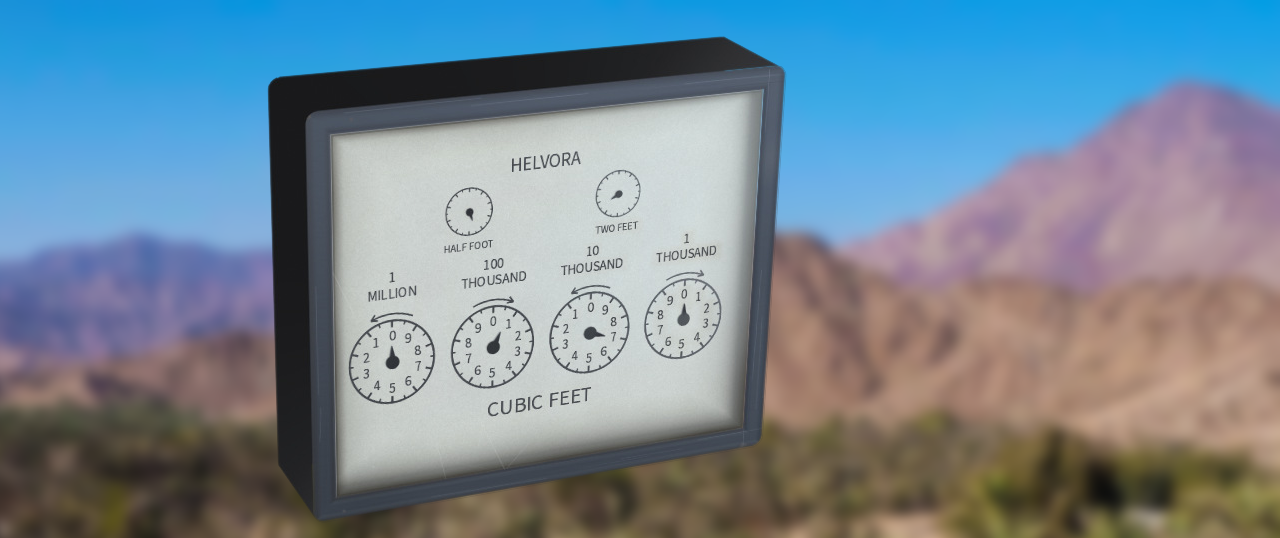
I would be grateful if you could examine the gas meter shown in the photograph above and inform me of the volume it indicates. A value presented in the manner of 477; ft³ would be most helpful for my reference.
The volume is 7000; ft³
